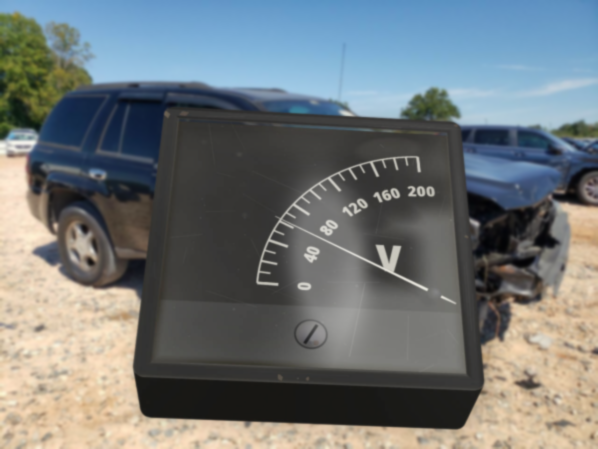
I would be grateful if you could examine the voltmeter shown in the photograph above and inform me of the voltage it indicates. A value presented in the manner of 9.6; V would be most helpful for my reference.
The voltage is 60; V
